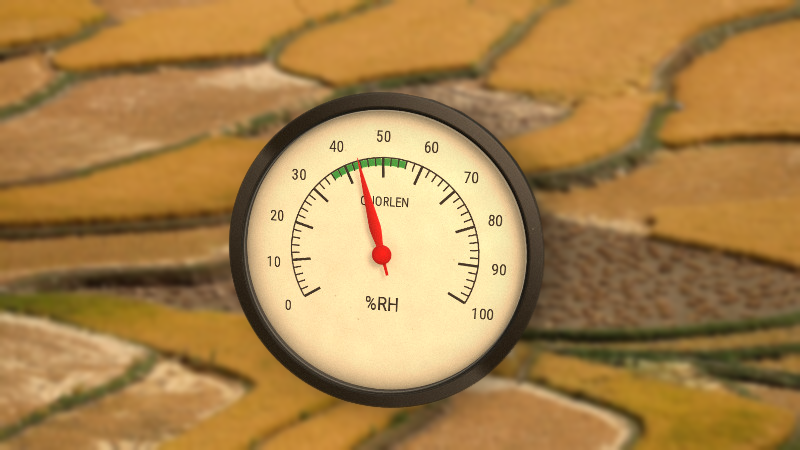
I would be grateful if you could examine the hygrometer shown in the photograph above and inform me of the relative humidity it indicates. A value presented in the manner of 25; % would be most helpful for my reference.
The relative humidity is 44; %
